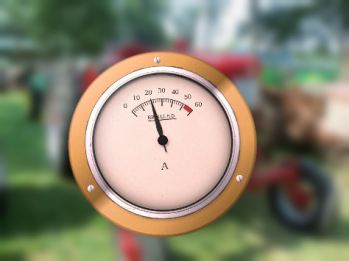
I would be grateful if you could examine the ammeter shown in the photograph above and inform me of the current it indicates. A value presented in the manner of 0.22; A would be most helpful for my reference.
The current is 20; A
